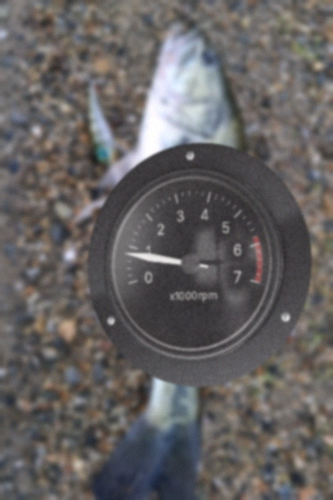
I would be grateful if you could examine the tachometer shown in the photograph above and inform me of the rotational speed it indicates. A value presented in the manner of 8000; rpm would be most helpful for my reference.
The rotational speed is 800; rpm
